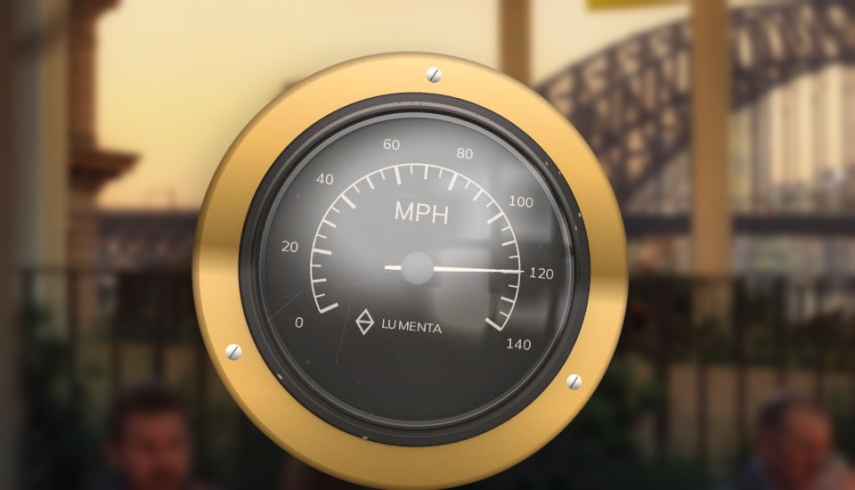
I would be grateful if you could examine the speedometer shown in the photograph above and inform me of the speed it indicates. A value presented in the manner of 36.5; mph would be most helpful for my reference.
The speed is 120; mph
